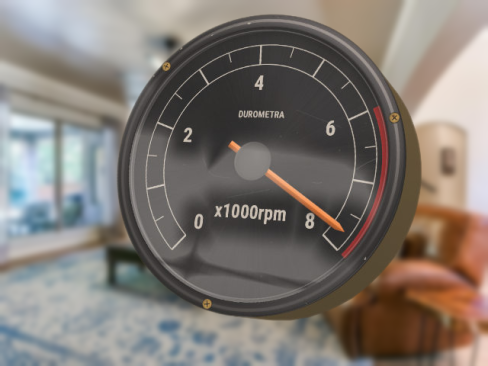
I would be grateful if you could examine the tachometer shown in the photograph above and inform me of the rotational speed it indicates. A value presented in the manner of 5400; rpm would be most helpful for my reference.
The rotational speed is 7750; rpm
